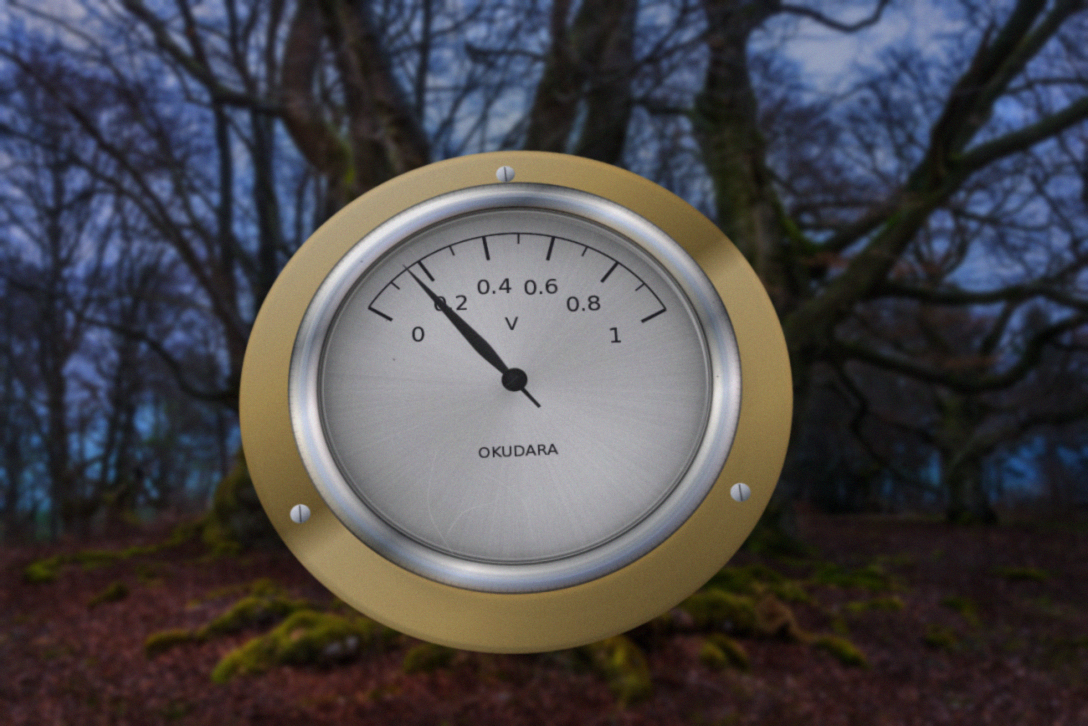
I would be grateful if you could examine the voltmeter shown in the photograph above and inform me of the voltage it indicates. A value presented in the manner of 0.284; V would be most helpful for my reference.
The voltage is 0.15; V
